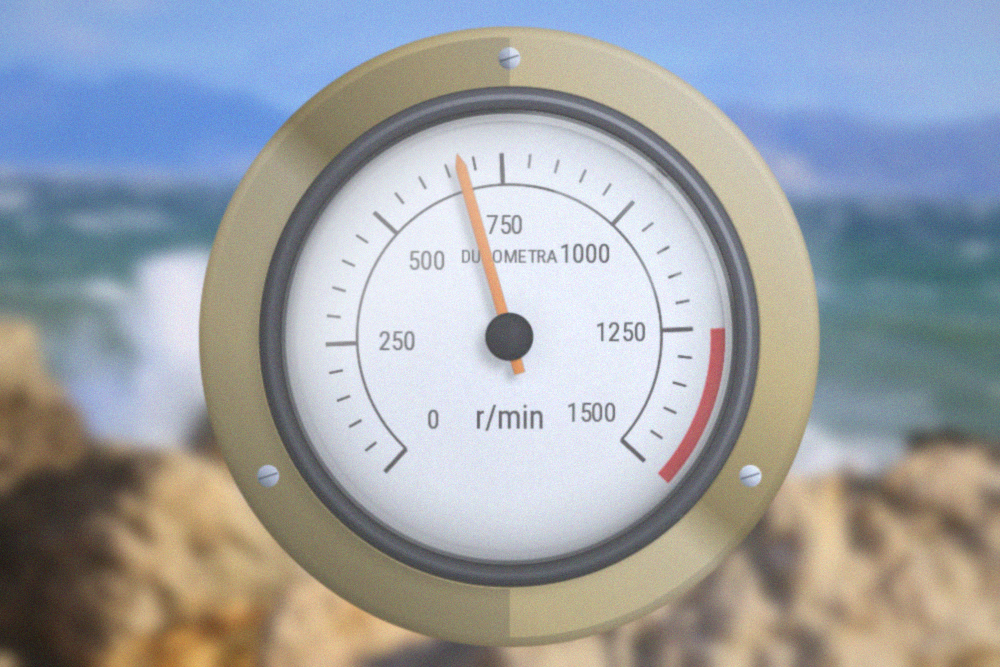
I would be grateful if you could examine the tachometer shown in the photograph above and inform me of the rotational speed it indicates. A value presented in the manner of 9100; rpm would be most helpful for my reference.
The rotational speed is 675; rpm
